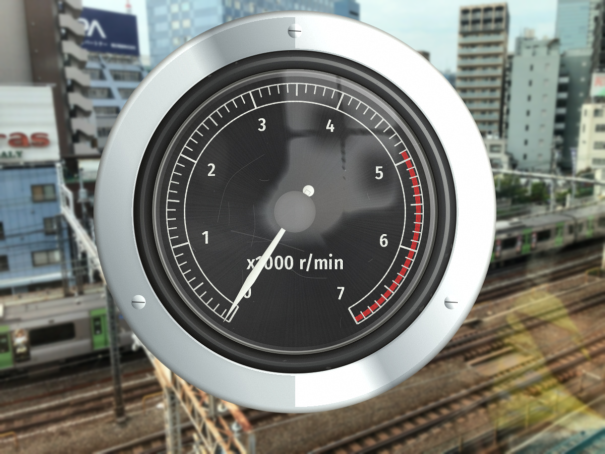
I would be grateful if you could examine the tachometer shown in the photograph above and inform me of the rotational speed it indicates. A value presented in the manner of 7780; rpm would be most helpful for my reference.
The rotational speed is 50; rpm
